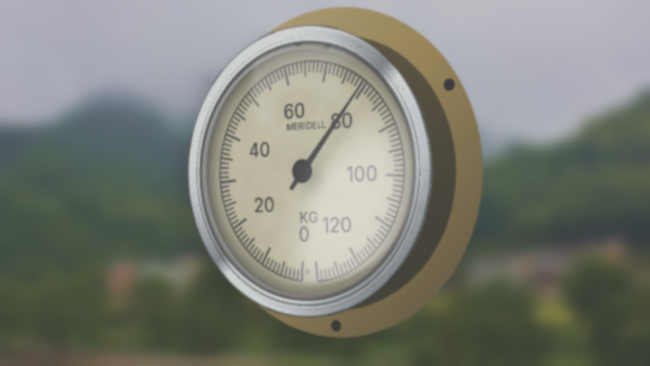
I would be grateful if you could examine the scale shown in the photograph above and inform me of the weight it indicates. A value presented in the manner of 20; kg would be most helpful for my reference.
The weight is 80; kg
